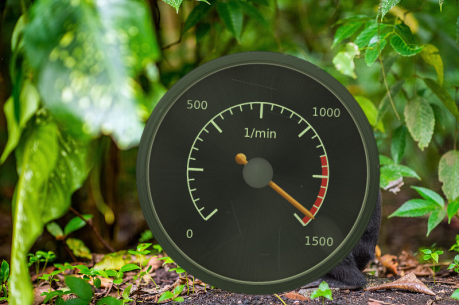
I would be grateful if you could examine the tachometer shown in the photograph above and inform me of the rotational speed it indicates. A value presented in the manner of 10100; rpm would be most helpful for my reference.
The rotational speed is 1450; rpm
